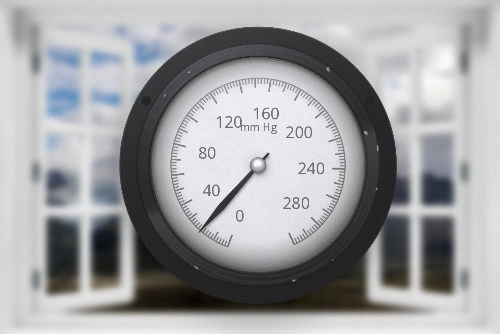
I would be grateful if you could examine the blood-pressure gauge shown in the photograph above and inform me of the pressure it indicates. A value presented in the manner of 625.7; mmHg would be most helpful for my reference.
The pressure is 20; mmHg
